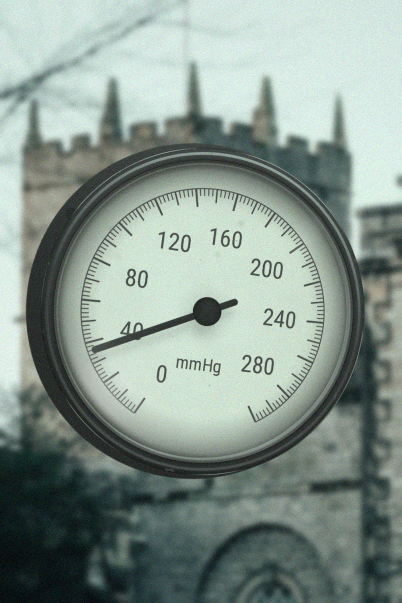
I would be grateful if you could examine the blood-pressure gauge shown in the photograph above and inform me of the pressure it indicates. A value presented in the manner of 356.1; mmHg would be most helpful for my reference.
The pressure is 36; mmHg
